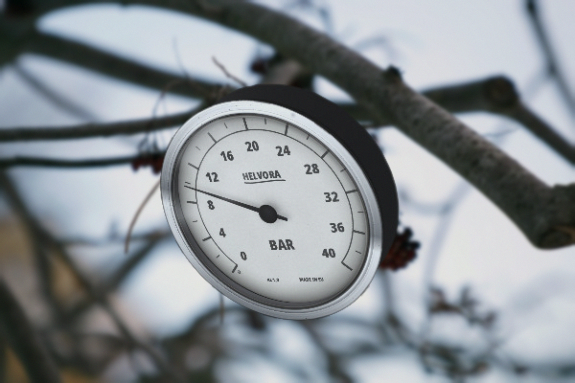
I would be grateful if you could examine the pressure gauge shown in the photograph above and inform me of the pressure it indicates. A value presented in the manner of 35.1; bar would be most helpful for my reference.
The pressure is 10; bar
